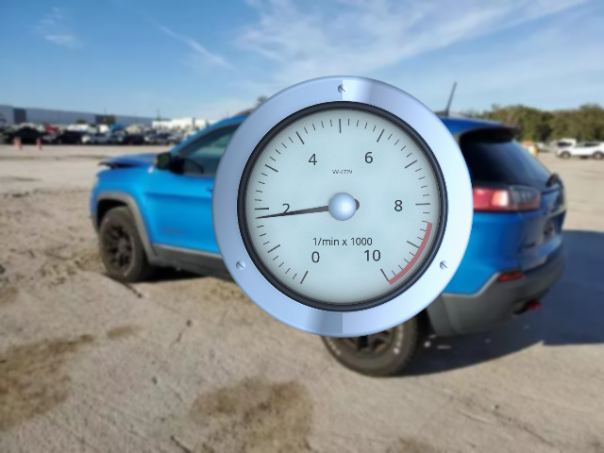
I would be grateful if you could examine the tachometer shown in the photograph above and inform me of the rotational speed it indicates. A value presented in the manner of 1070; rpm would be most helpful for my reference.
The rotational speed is 1800; rpm
